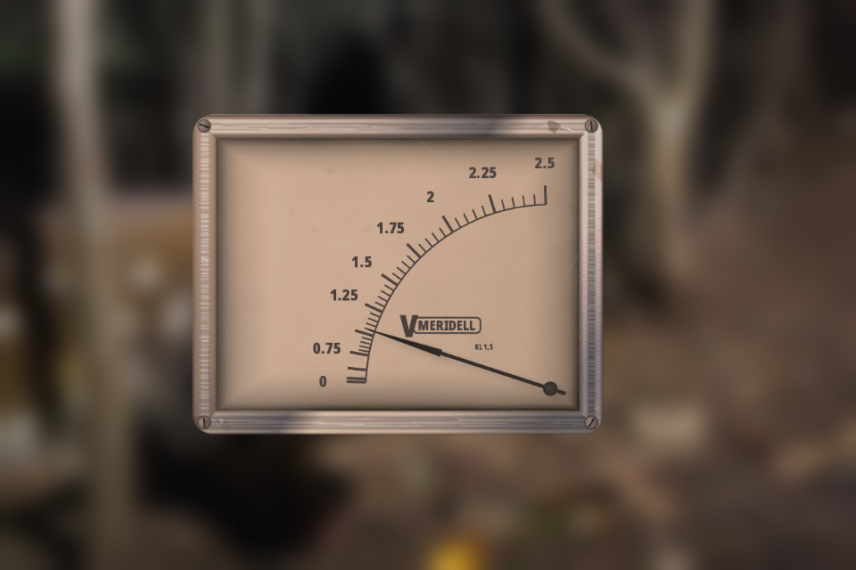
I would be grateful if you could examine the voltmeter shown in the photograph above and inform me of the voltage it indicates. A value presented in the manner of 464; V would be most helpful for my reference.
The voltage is 1.05; V
